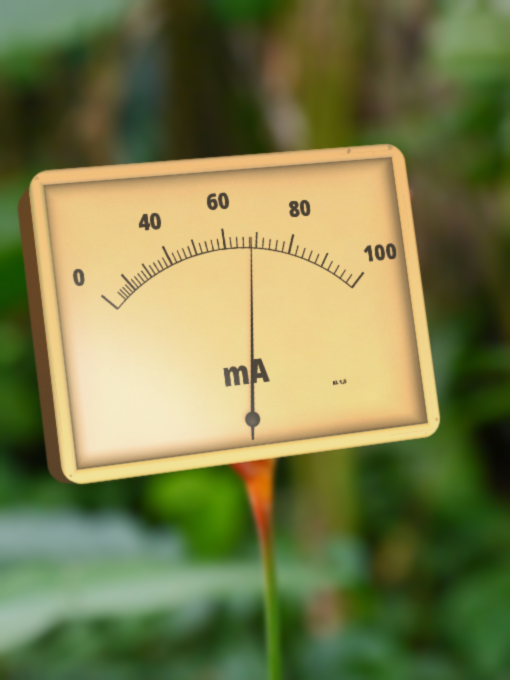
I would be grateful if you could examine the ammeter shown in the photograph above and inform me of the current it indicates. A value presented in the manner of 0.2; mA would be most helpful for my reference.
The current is 68; mA
